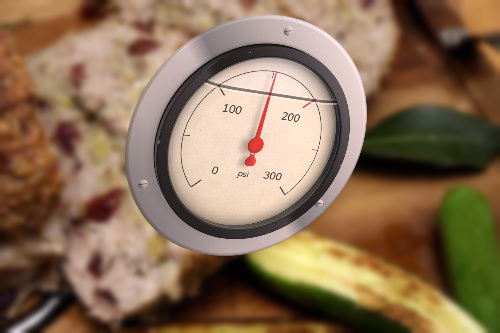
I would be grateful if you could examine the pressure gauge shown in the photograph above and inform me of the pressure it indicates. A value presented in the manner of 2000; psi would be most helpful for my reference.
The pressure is 150; psi
